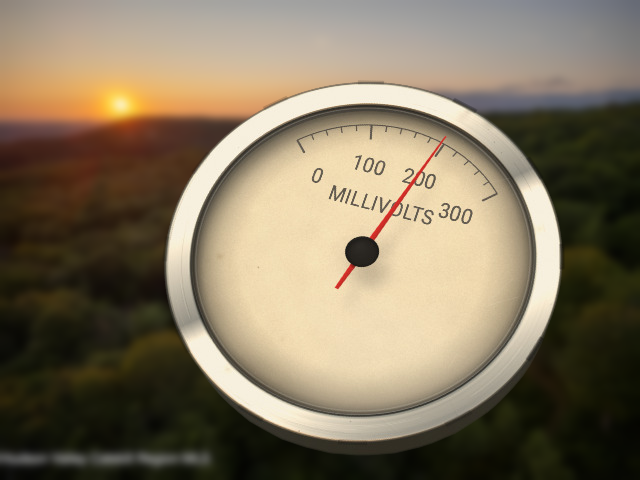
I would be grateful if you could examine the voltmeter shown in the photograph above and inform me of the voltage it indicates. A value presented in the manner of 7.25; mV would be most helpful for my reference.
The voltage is 200; mV
